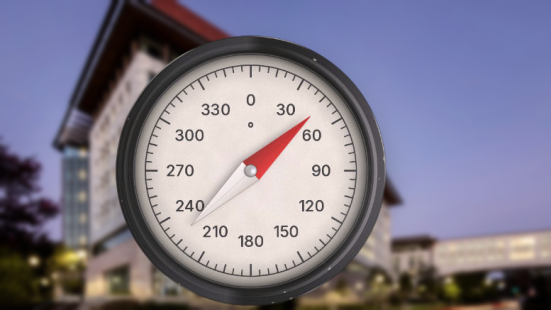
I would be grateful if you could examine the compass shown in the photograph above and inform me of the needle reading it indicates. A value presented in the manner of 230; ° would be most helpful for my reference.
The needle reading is 47.5; °
